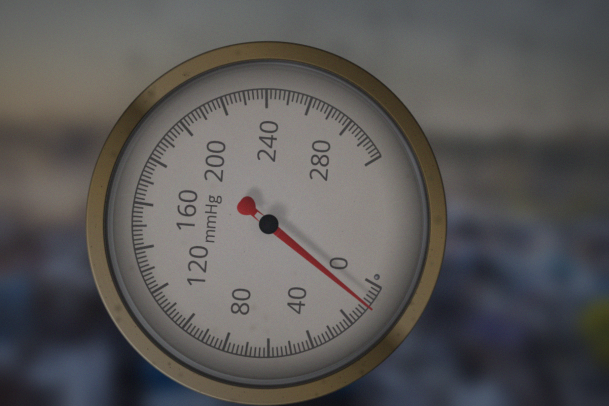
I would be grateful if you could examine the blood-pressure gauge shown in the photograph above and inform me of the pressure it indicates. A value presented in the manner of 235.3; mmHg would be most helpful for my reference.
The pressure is 10; mmHg
